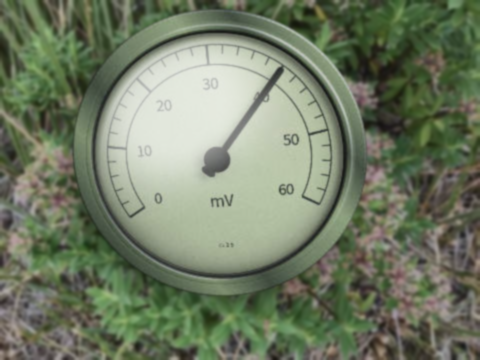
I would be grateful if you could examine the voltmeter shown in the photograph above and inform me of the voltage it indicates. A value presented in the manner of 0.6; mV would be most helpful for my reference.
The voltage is 40; mV
